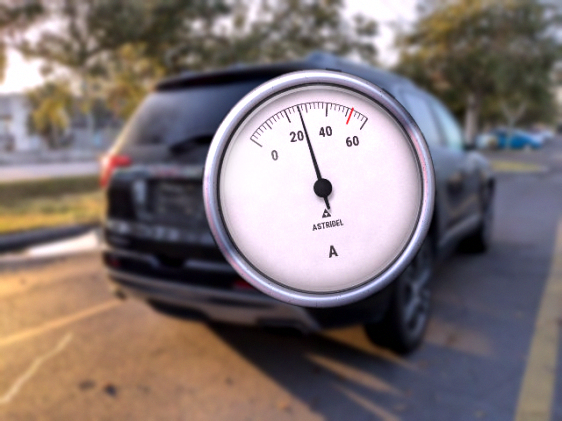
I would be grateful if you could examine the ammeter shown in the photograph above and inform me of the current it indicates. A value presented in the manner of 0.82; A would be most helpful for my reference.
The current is 26; A
